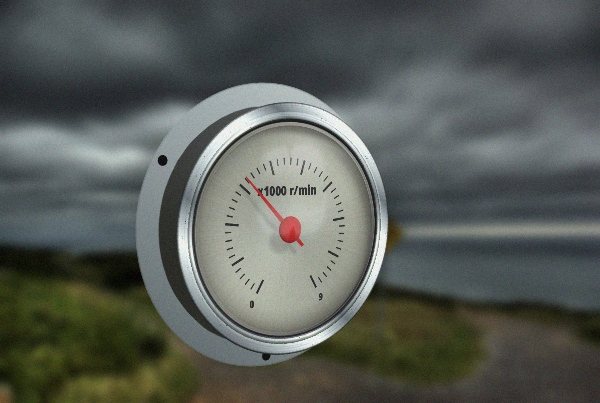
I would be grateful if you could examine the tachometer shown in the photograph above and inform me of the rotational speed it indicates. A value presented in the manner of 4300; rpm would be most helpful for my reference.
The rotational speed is 3200; rpm
